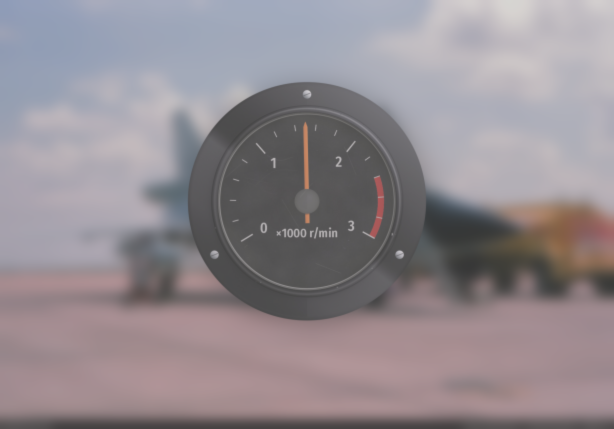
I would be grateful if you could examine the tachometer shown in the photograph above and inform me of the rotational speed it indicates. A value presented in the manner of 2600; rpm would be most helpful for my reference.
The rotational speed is 1500; rpm
